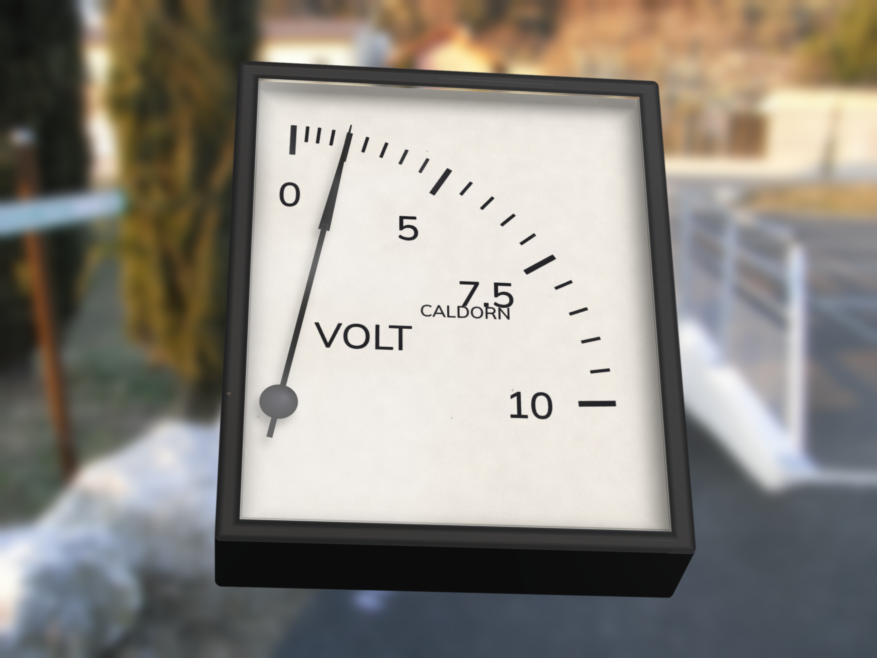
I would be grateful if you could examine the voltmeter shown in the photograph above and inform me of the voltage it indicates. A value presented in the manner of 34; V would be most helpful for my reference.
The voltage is 2.5; V
